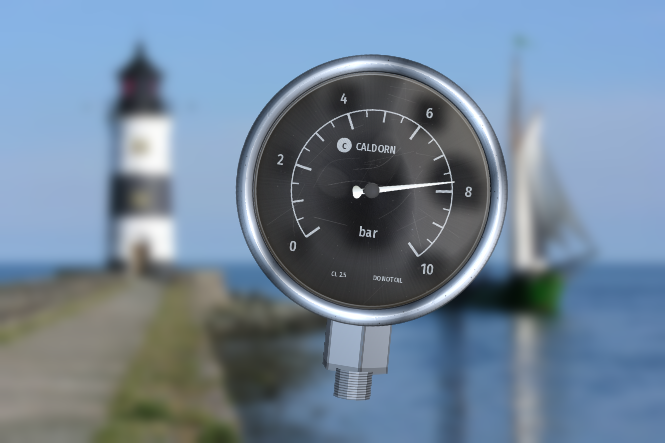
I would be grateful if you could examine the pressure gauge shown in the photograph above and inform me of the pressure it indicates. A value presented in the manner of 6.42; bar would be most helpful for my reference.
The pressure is 7.75; bar
